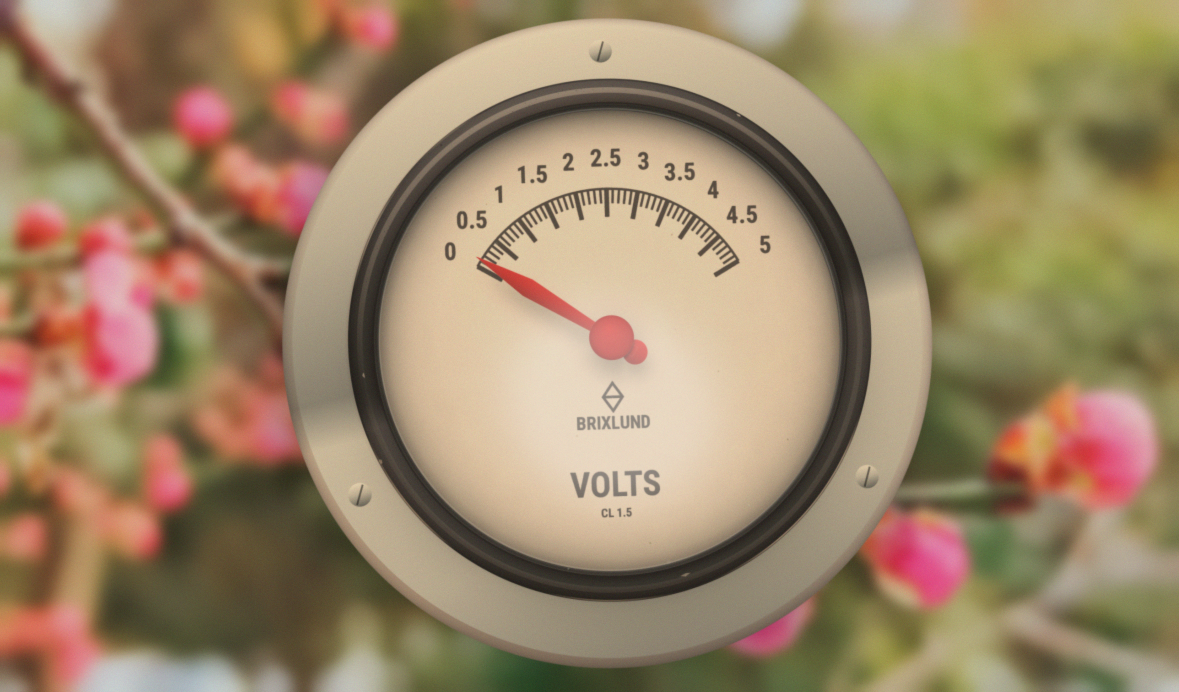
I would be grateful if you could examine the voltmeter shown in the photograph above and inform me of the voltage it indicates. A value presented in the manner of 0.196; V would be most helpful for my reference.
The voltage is 0.1; V
